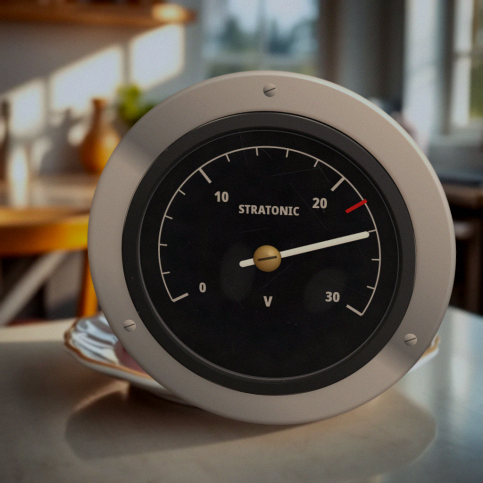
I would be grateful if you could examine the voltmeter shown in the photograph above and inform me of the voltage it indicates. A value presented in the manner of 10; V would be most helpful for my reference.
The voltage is 24; V
